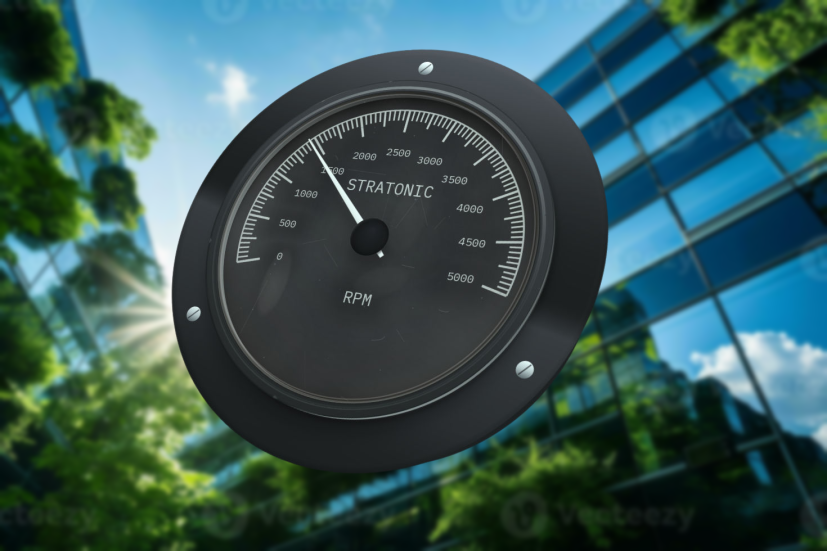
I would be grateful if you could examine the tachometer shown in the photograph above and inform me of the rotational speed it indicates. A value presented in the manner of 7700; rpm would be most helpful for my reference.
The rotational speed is 1450; rpm
